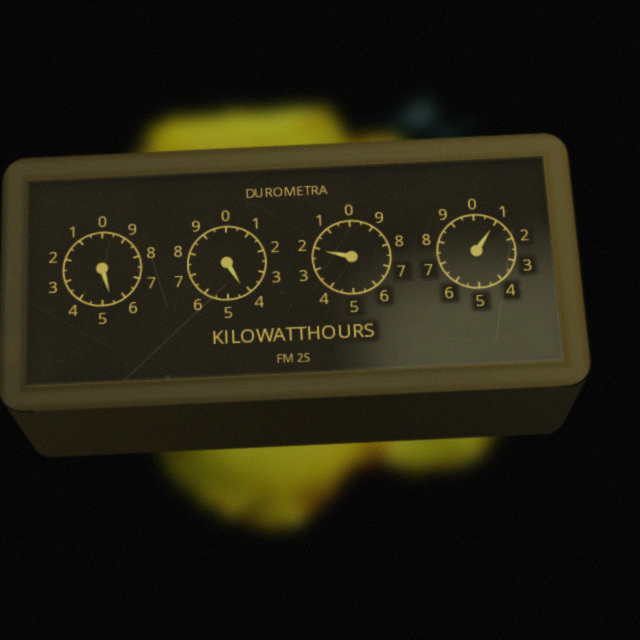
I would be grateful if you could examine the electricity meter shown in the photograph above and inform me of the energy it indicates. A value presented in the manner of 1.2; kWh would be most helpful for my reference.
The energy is 5421; kWh
